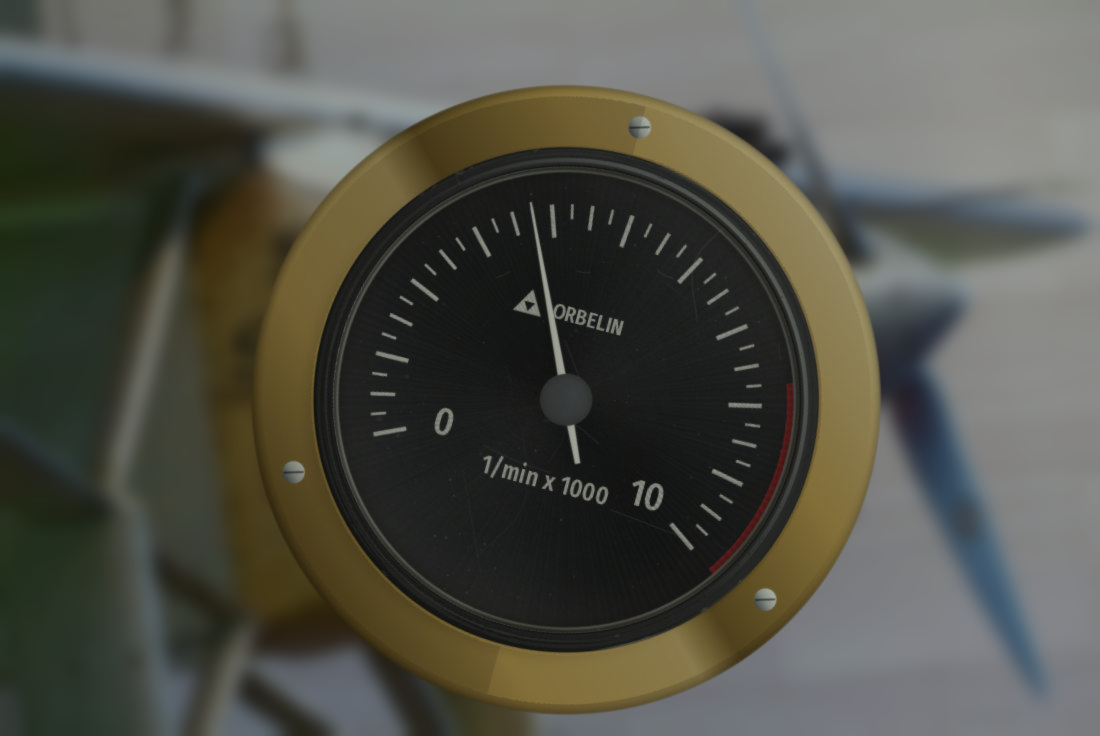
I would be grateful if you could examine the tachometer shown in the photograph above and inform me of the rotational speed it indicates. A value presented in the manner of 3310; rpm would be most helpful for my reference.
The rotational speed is 3750; rpm
